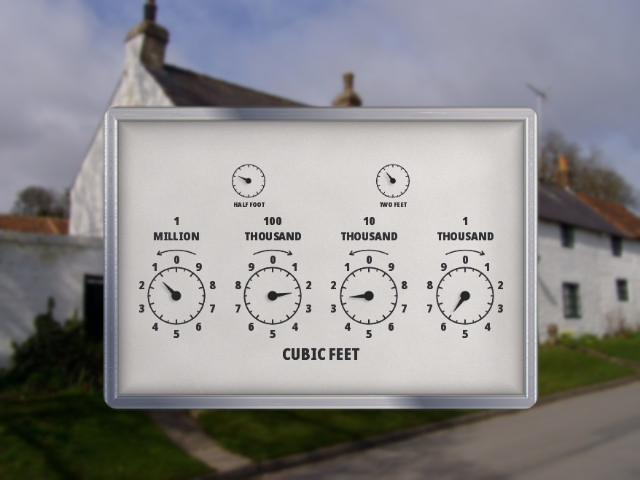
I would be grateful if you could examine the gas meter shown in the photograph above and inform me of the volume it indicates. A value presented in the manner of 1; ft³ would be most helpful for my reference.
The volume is 122600; ft³
